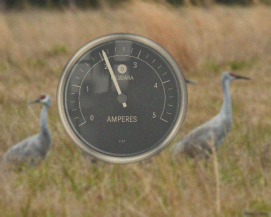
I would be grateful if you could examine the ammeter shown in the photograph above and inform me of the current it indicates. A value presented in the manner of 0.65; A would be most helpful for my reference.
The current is 2.1; A
